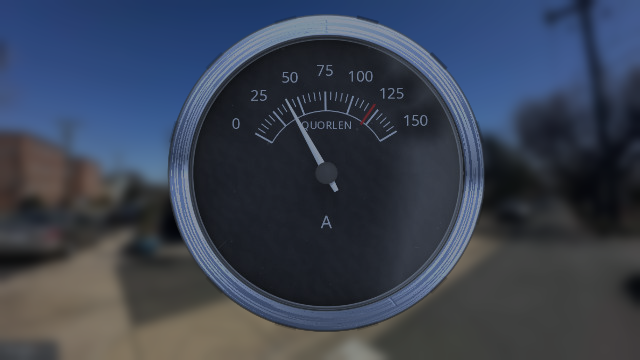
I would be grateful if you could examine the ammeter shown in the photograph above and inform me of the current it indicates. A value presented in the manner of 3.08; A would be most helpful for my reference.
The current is 40; A
